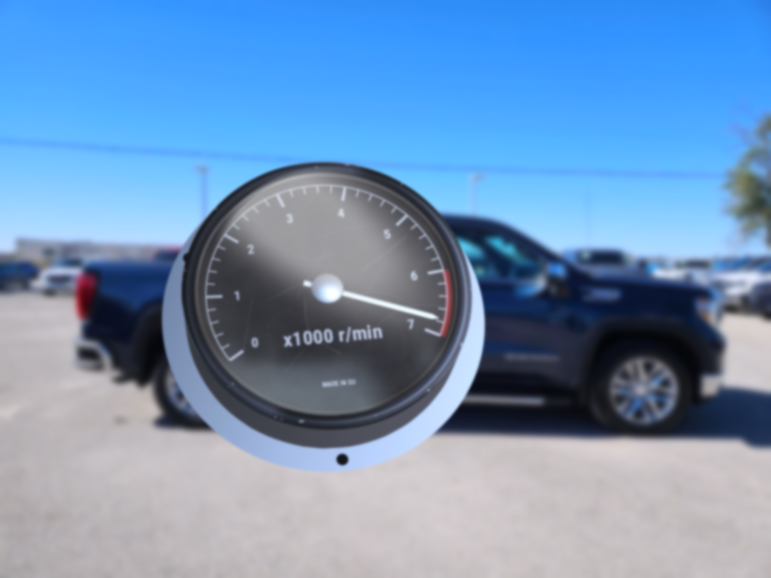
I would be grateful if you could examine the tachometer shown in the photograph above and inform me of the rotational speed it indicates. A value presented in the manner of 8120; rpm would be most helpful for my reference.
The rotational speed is 6800; rpm
